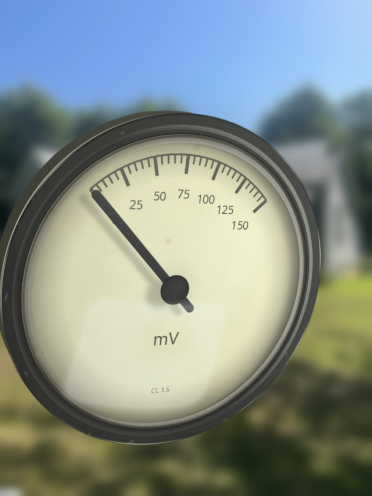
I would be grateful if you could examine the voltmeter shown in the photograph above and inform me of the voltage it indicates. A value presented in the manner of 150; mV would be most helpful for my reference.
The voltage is 0; mV
